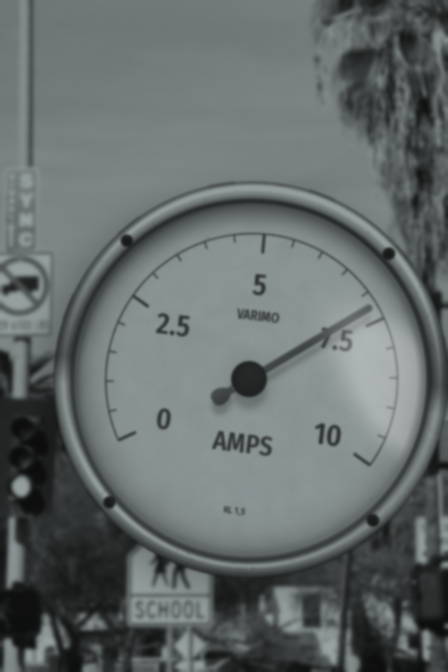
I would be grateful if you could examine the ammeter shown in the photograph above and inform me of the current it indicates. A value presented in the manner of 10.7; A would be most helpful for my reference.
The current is 7.25; A
